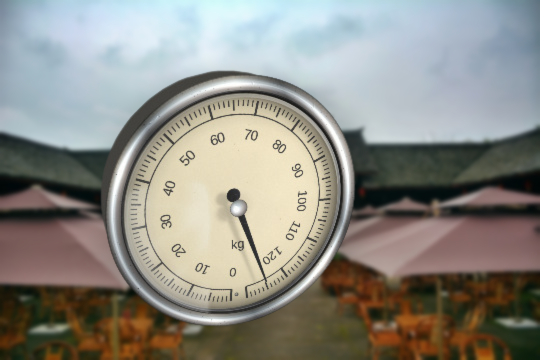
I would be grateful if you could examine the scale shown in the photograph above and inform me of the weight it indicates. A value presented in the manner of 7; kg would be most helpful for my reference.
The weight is 125; kg
